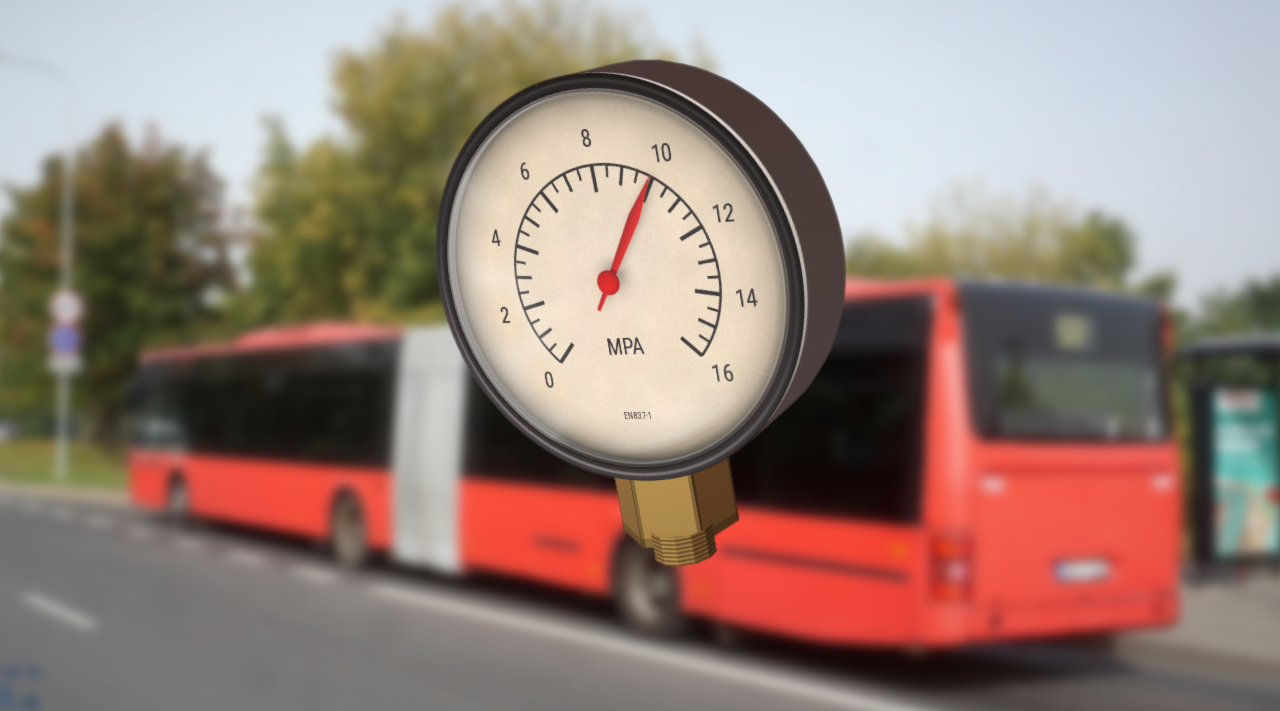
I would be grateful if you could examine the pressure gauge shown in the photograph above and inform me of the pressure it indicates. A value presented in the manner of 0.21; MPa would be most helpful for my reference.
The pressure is 10; MPa
